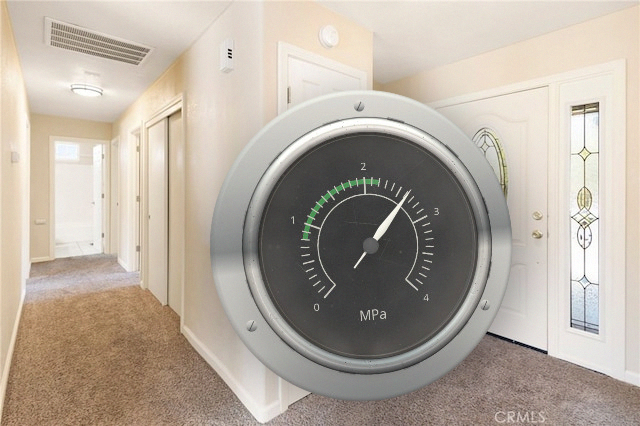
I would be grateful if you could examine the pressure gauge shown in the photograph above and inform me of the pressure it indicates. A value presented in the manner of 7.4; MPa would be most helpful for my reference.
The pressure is 2.6; MPa
